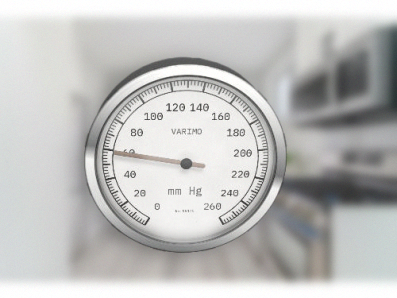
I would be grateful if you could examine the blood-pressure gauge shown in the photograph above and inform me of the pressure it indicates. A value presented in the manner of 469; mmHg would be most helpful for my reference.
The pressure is 60; mmHg
